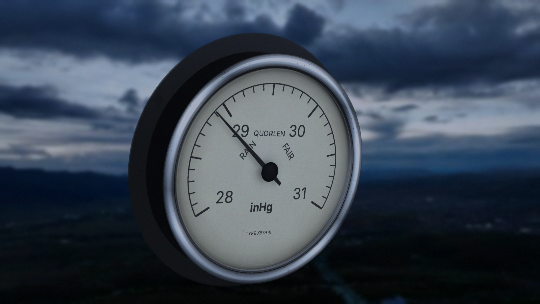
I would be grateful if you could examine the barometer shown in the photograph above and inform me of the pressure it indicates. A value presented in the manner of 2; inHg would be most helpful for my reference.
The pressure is 28.9; inHg
